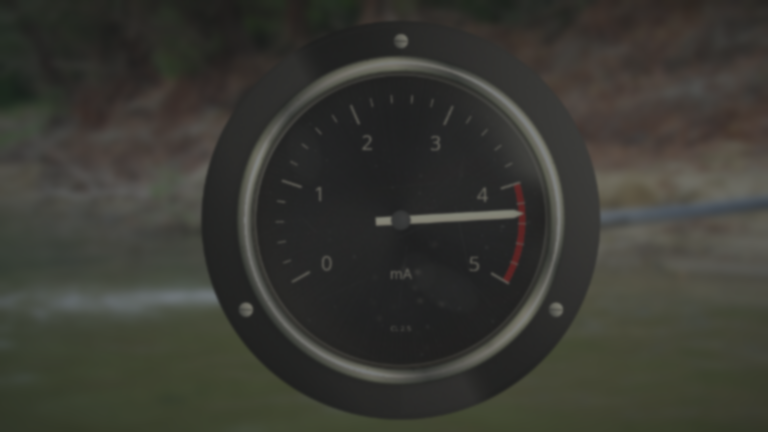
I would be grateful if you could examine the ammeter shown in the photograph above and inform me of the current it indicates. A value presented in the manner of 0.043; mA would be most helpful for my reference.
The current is 4.3; mA
